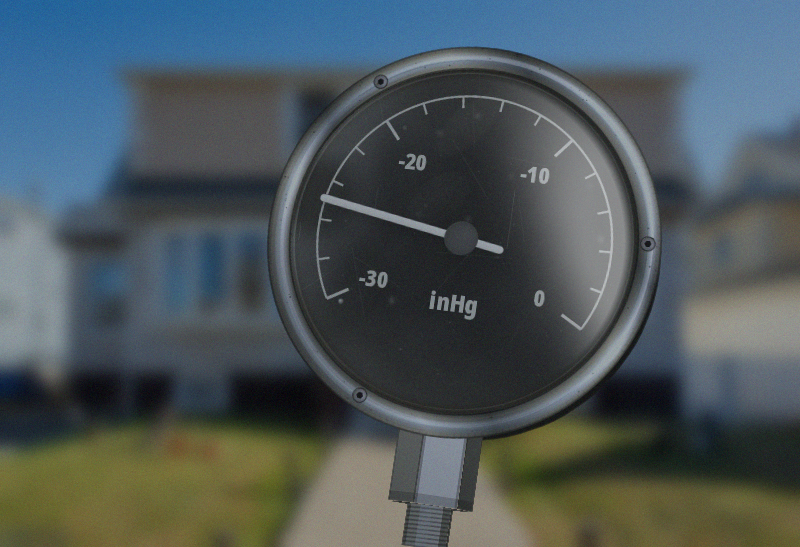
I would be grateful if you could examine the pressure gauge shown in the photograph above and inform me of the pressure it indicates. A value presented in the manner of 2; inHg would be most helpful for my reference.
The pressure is -25; inHg
